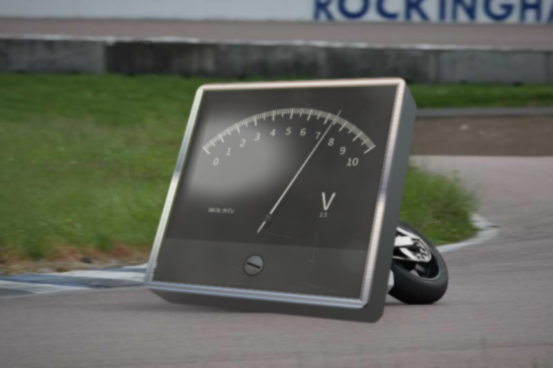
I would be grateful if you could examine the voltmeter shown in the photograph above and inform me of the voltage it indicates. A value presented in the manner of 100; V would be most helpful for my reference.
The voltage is 7.5; V
